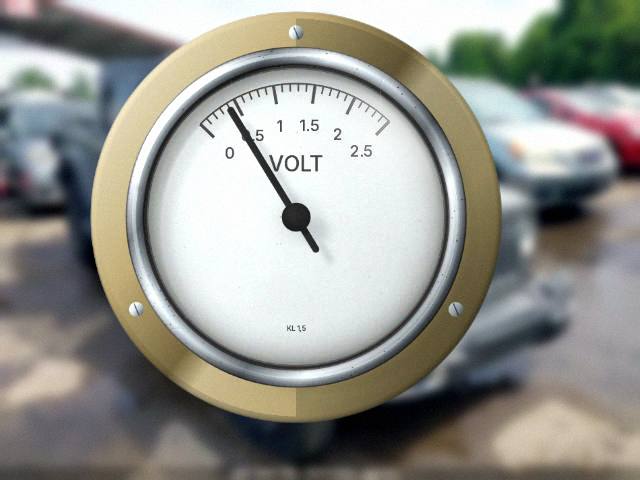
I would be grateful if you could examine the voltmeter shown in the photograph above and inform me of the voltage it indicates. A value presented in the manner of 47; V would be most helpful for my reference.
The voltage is 0.4; V
